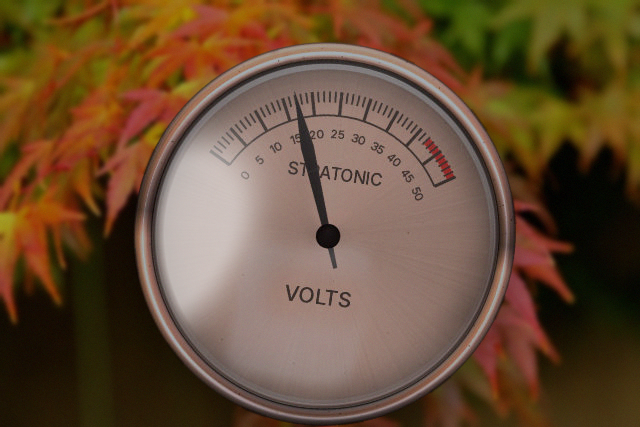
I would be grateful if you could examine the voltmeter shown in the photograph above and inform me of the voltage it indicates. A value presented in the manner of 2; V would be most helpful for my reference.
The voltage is 17; V
